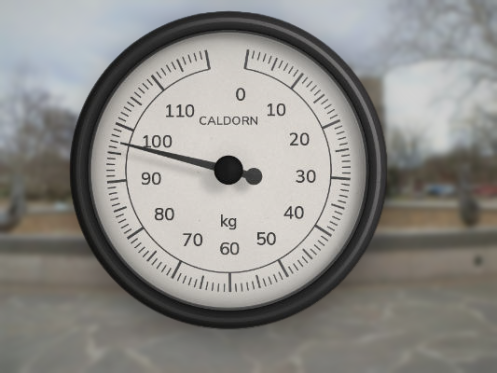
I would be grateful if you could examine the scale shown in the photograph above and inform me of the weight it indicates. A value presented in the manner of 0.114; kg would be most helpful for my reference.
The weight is 97; kg
